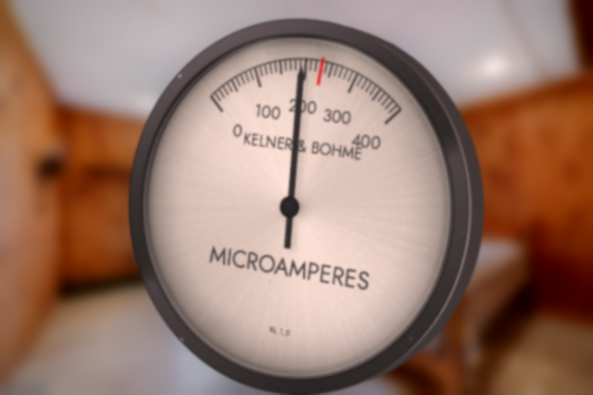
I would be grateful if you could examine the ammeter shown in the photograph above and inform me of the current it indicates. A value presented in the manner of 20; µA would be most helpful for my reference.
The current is 200; µA
